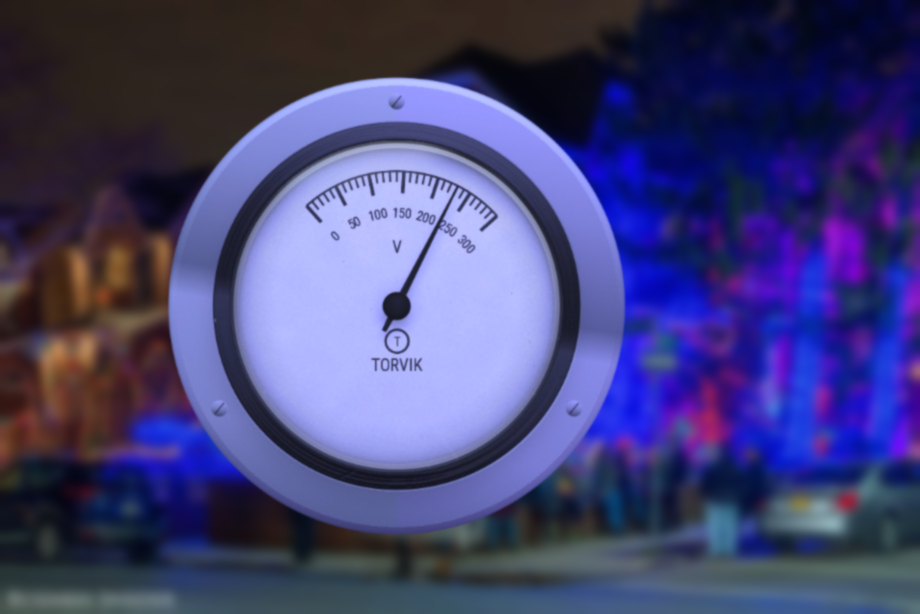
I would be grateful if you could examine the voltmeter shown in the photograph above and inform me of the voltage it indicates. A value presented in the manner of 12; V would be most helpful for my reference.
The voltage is 230; V
